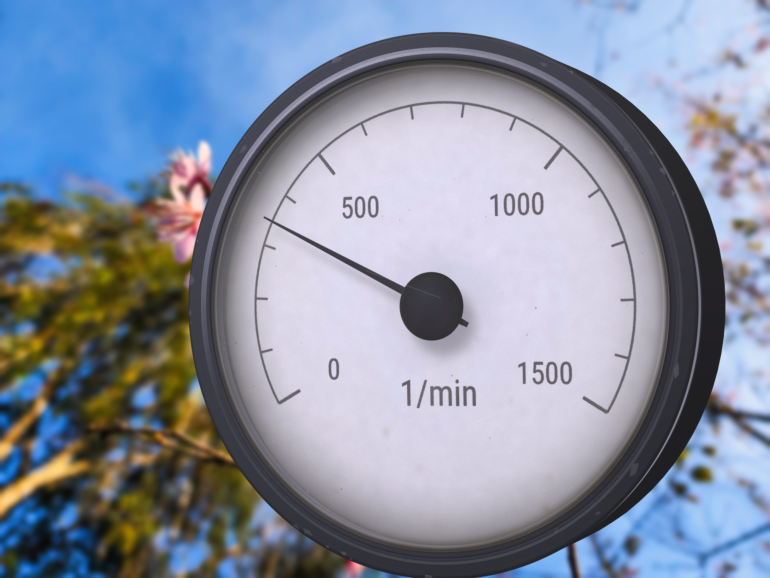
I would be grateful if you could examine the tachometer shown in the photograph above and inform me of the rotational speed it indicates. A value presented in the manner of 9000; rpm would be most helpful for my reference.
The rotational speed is 350; rpm
